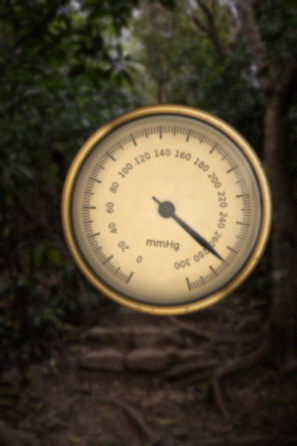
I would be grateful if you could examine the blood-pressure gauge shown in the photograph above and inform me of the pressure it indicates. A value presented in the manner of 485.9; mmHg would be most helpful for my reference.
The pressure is 270; mmHg
